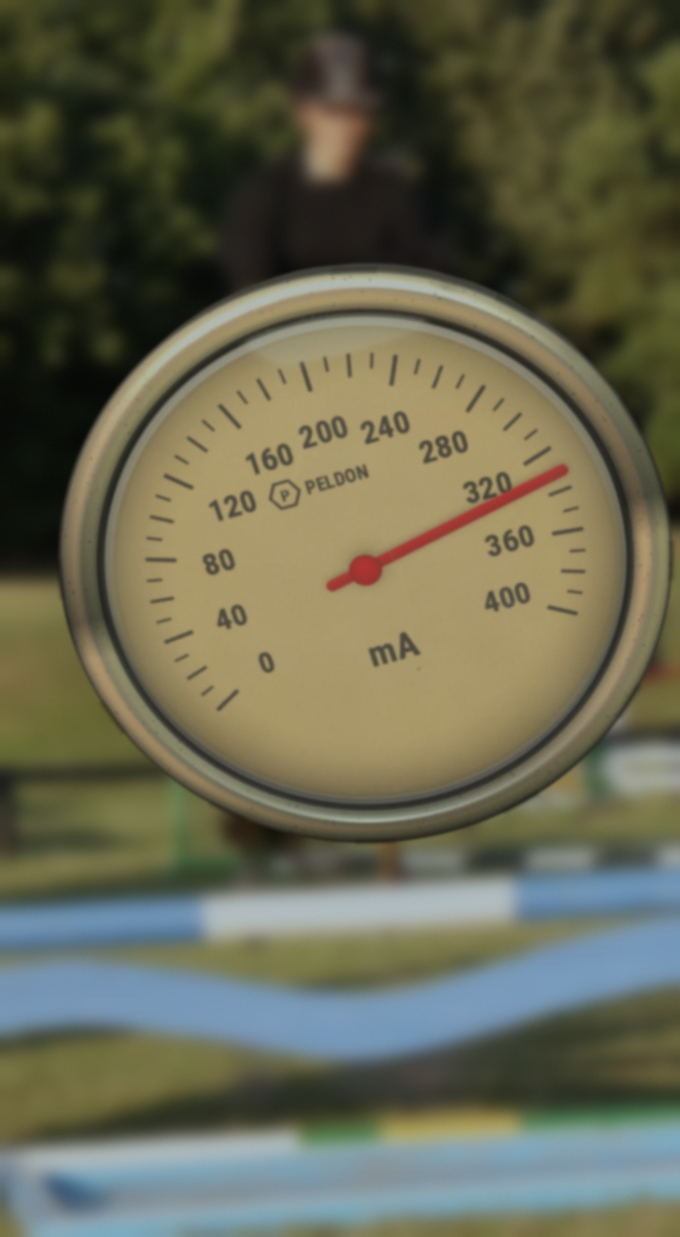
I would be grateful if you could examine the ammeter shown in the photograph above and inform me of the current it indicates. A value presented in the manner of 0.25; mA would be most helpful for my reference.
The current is 330; mA
